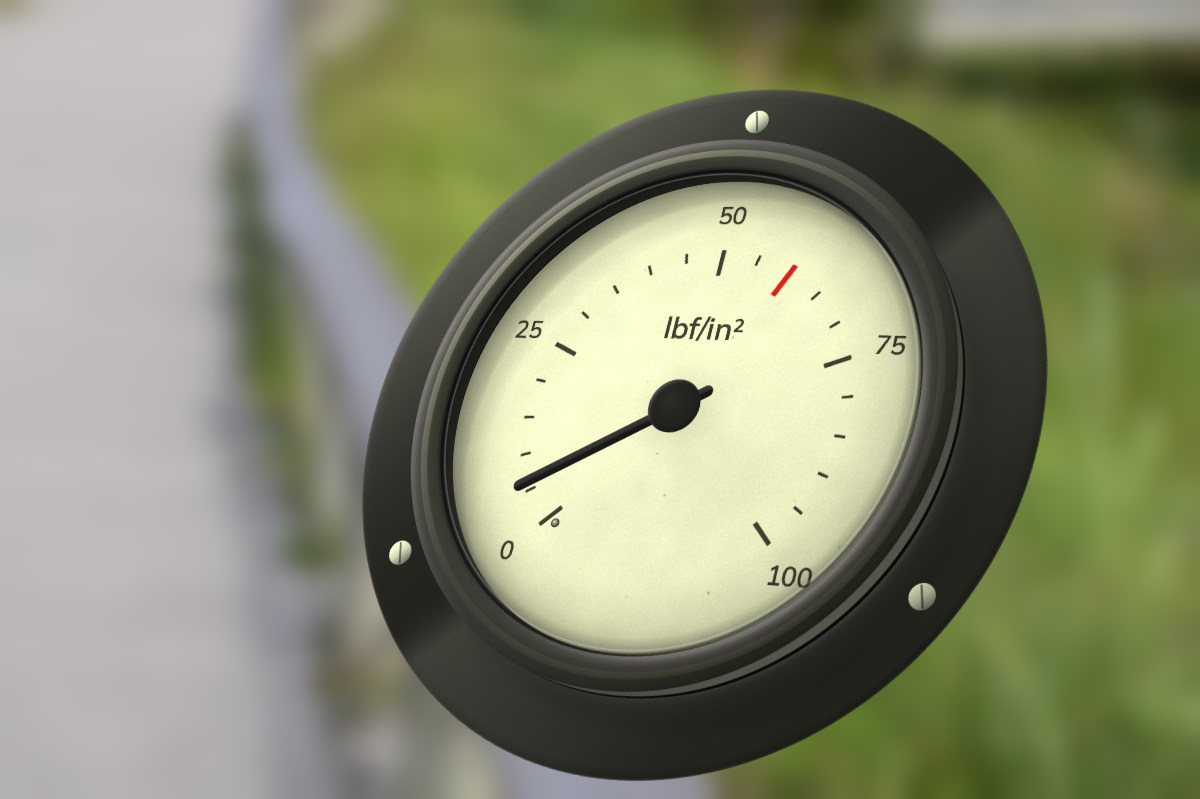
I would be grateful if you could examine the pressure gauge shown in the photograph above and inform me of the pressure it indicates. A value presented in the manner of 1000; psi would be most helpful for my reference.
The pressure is 5; psi
